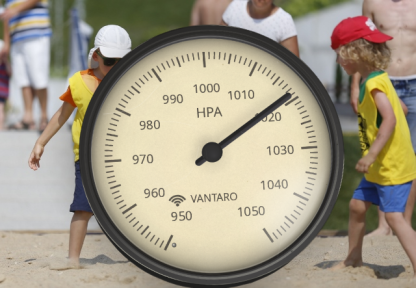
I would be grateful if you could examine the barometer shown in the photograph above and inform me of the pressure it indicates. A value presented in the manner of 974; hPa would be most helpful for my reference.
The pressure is 1019; hPa
